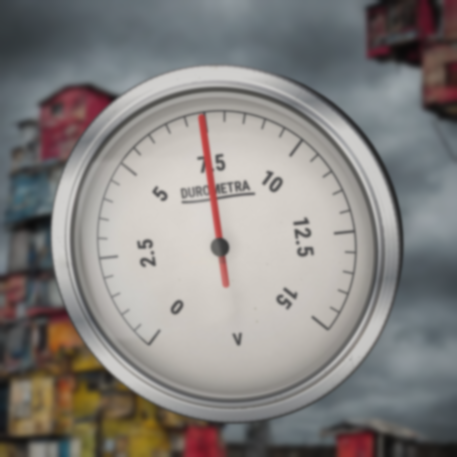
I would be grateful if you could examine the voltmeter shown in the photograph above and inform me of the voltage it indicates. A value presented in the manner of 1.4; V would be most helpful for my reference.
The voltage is 7.5; V
